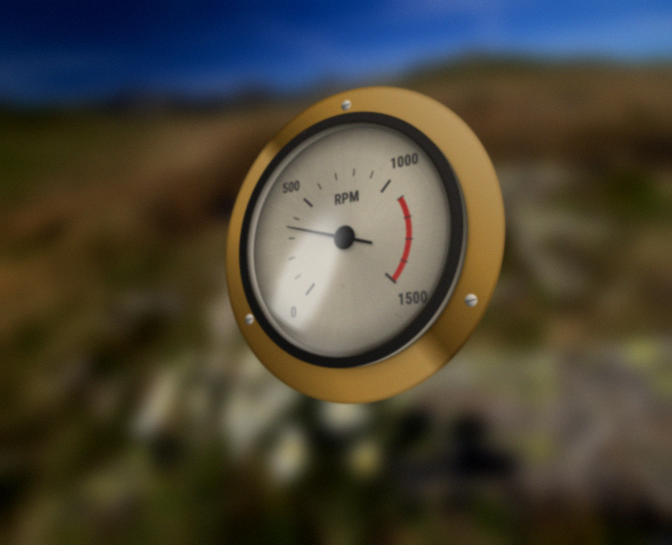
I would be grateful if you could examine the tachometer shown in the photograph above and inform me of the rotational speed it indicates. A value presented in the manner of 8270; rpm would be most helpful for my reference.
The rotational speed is 350; rpm
